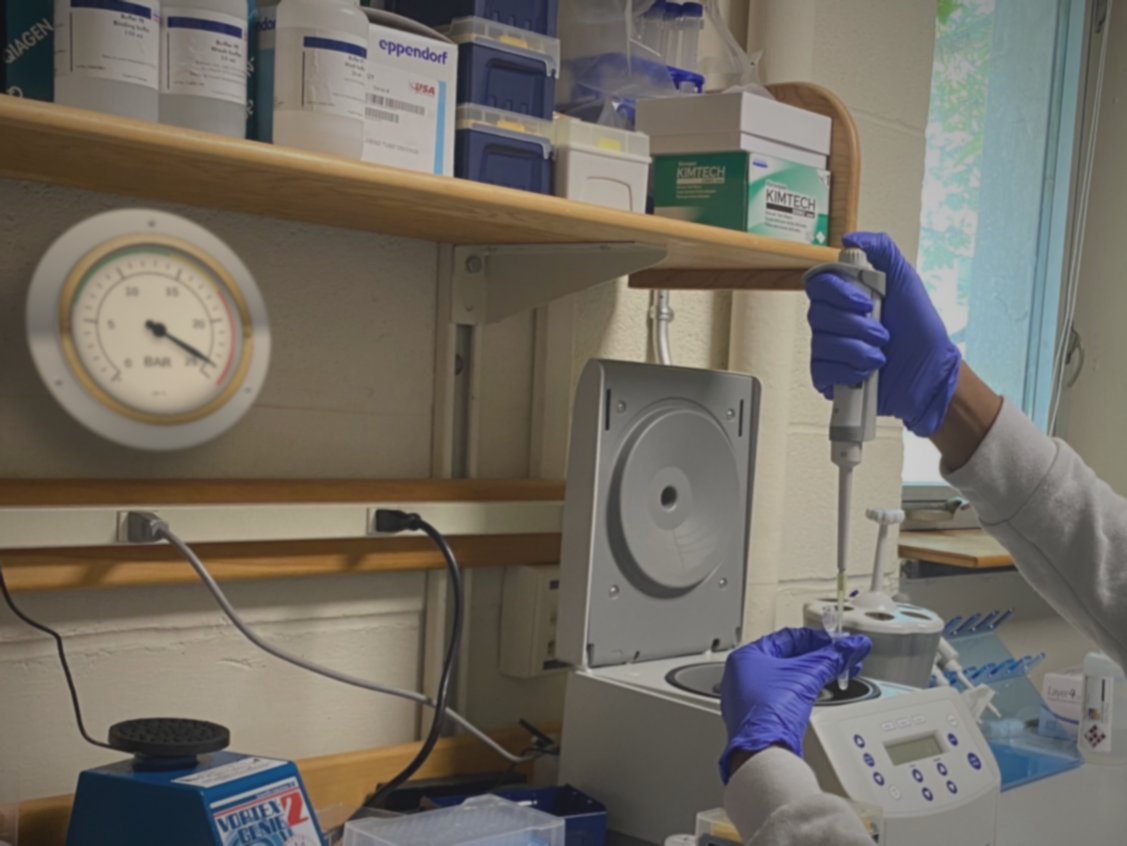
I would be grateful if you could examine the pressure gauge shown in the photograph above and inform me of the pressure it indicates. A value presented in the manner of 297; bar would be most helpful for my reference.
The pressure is 24; bar
